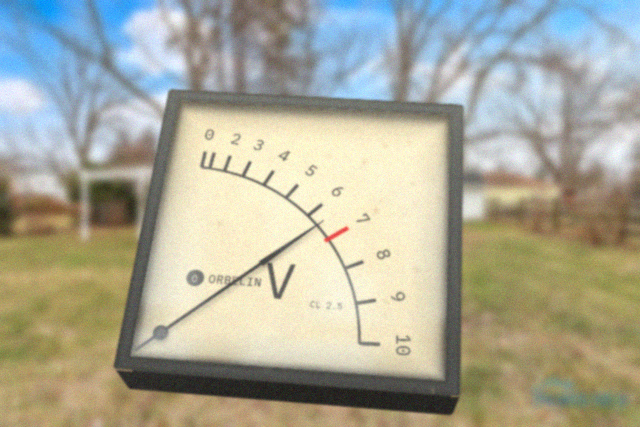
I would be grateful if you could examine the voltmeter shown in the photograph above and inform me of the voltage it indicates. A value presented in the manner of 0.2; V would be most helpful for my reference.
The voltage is 6.5; V
